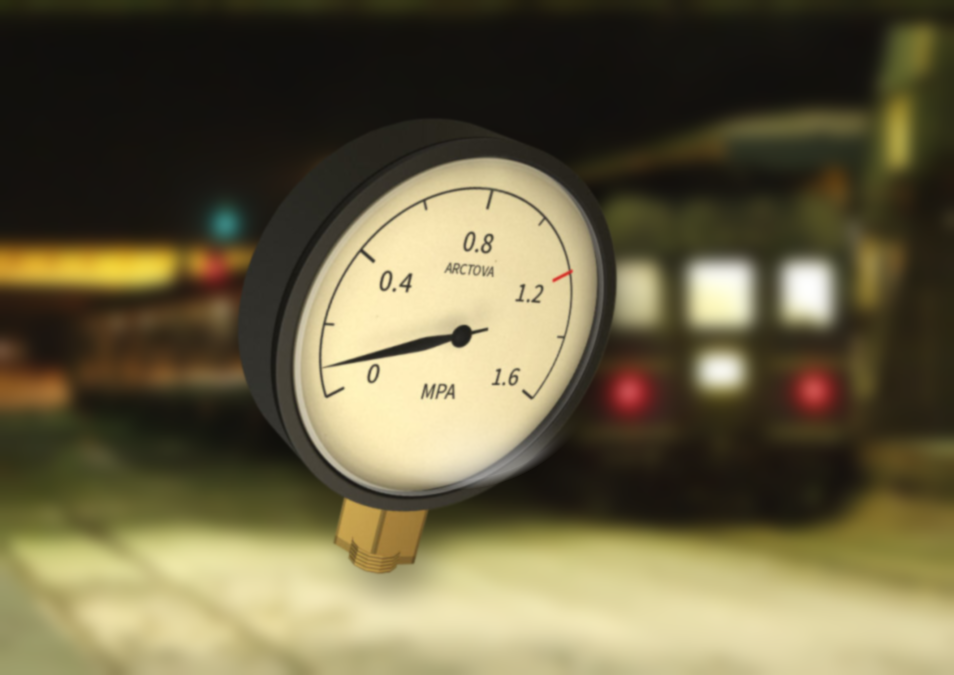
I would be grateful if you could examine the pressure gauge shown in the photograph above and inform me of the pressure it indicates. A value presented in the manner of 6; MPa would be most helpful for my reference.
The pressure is 0.1; MPa
